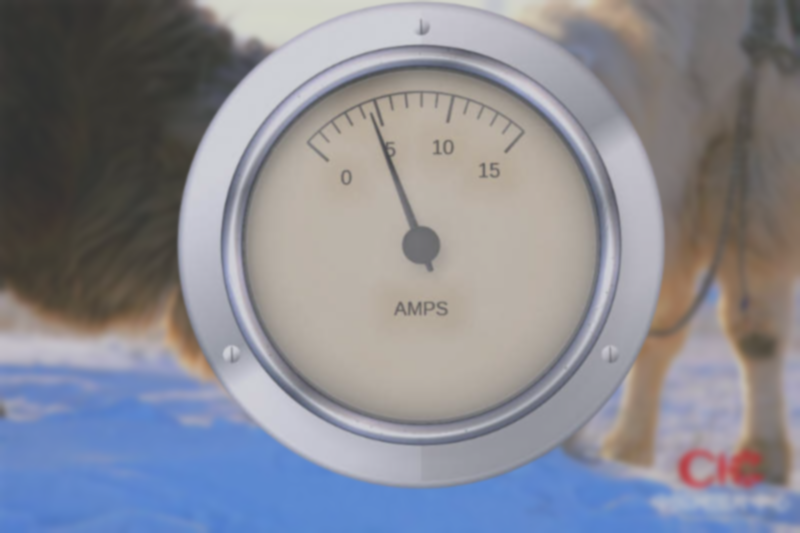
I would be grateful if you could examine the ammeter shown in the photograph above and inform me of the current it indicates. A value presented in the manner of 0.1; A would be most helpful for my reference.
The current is 4.5; A
